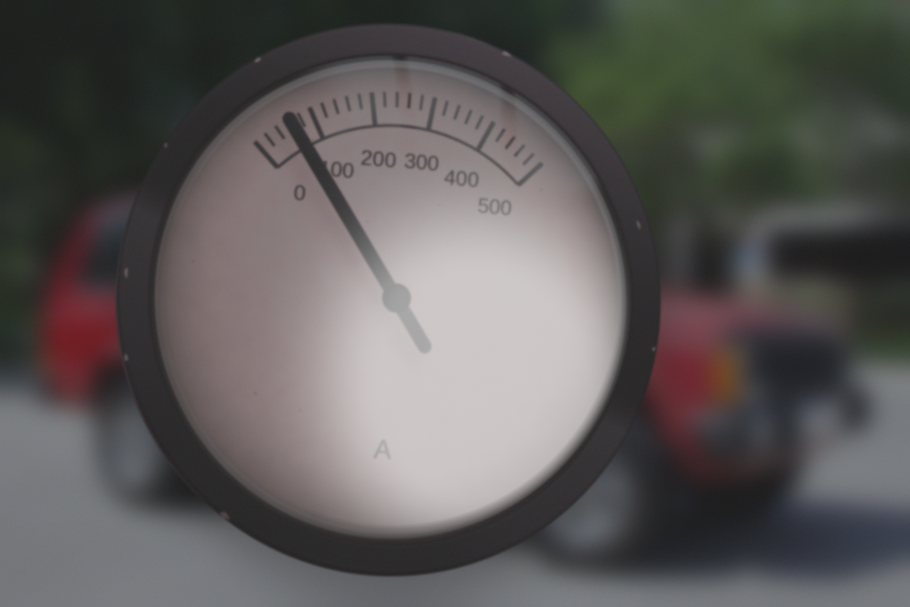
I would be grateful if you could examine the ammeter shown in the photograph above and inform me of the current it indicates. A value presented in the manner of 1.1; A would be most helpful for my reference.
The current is 60; A
